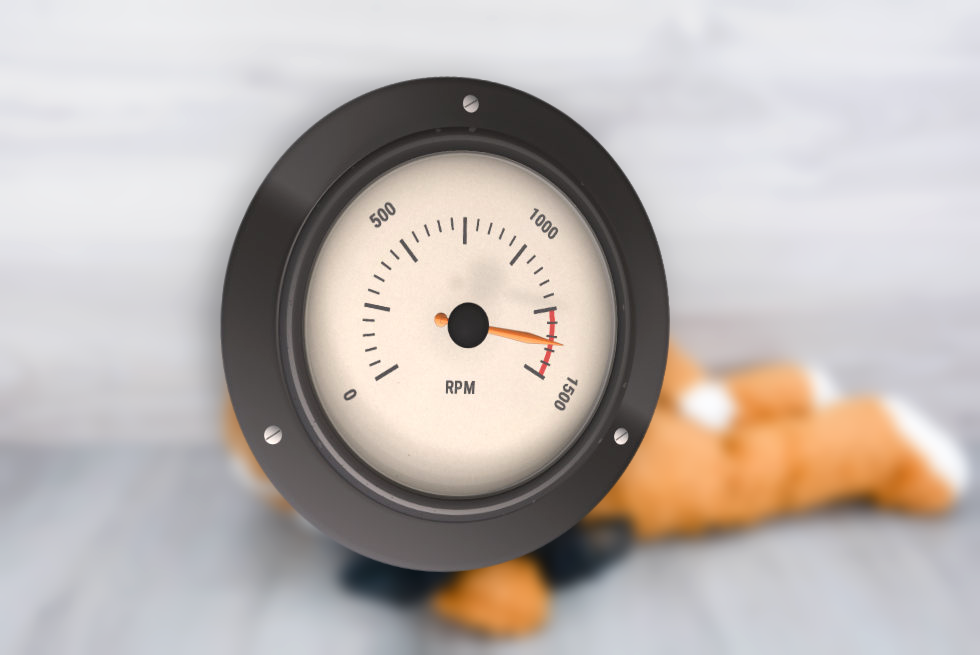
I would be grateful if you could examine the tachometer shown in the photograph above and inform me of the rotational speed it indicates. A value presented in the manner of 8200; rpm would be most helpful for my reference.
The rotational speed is 1375; rpm
